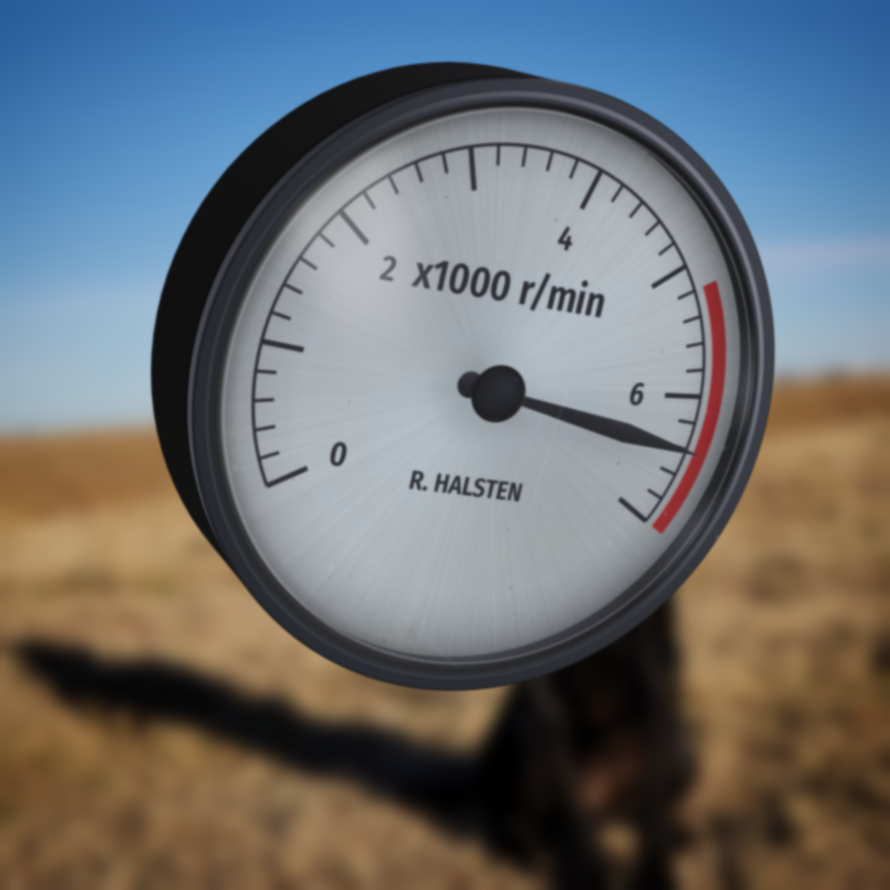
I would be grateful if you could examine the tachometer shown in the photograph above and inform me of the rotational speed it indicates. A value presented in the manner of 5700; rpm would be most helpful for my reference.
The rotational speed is 6400; rpm
